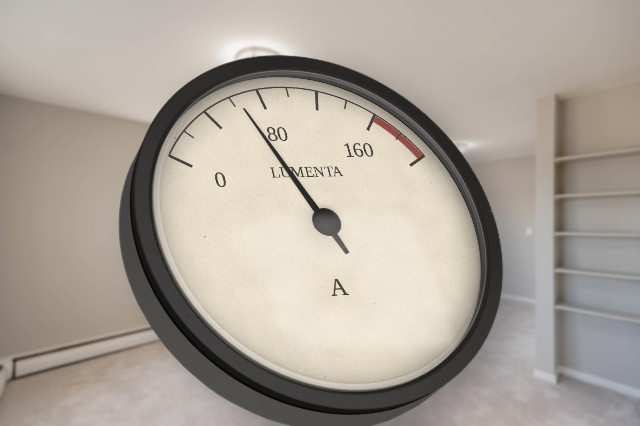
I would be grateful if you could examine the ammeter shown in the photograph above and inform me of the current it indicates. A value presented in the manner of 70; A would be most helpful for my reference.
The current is 60; A
